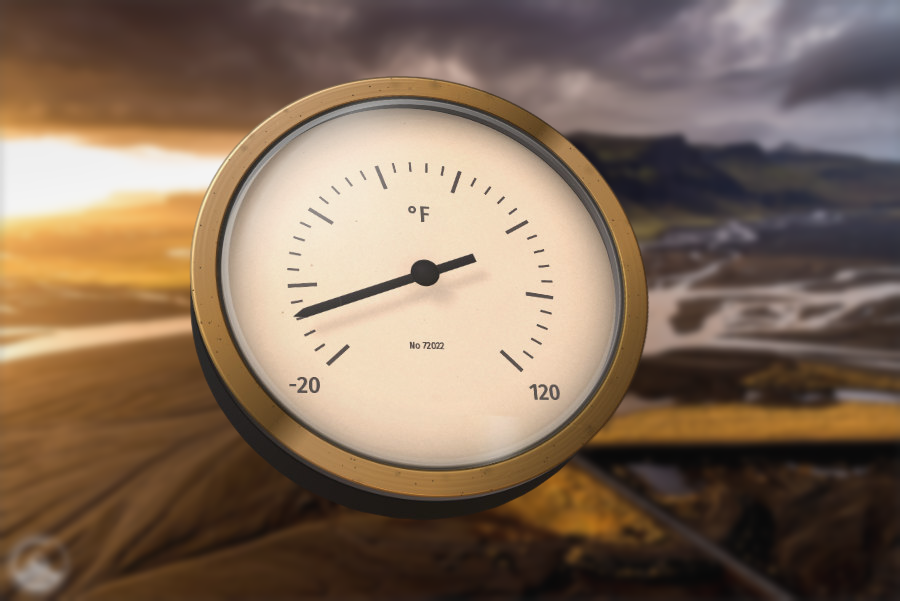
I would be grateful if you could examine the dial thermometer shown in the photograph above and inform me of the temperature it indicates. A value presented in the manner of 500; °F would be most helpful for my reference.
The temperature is -8; °F
